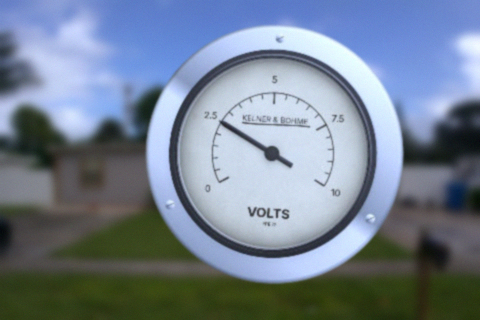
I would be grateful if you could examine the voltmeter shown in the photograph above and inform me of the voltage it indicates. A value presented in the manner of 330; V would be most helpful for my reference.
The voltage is 2.5; V
